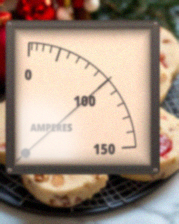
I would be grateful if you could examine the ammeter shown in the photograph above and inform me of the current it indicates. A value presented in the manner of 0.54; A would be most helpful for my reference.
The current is 100; A
